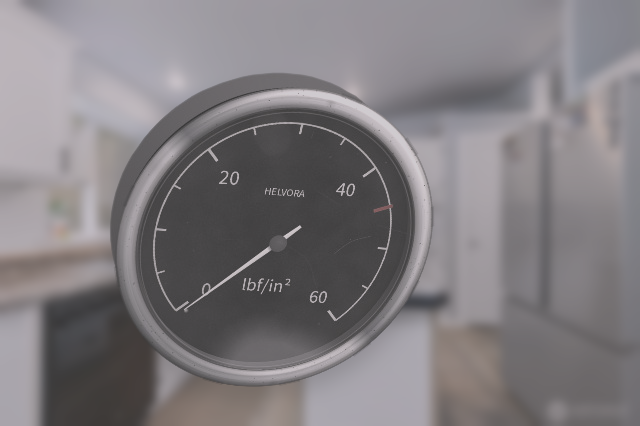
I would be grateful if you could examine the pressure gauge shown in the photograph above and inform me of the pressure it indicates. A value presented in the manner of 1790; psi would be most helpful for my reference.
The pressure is 0; psi
